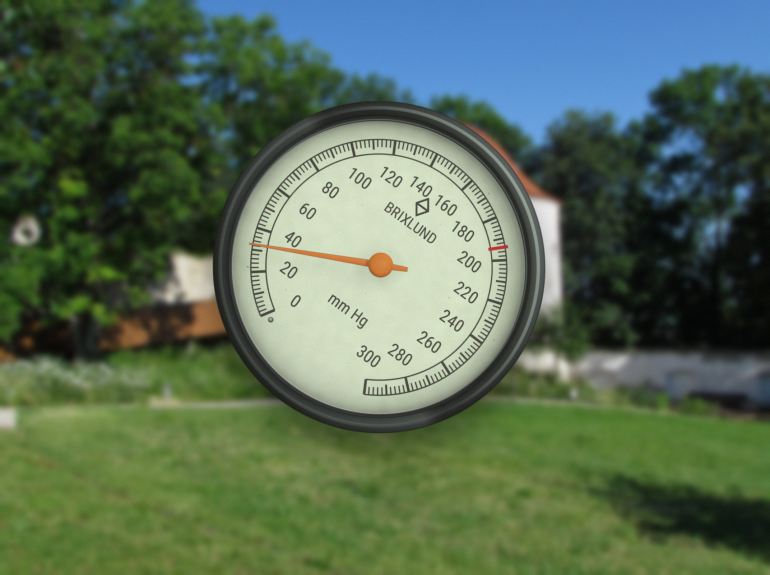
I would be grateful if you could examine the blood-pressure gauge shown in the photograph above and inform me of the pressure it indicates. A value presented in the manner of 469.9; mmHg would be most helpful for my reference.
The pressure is 32; mmHg
